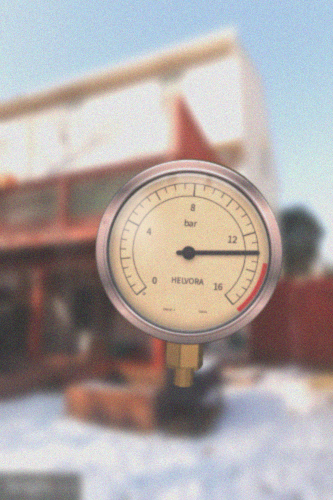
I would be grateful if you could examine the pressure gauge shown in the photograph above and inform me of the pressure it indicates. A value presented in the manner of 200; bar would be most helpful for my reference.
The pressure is 13; bar
